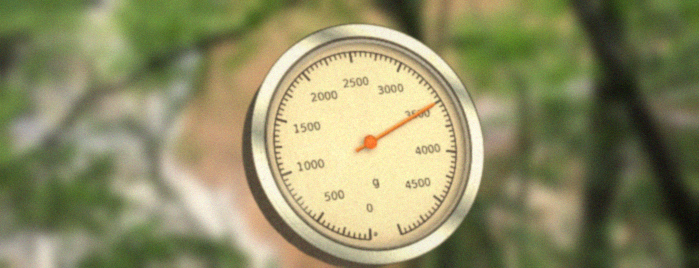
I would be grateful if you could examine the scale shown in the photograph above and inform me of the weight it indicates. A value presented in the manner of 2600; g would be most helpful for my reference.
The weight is 3500; g
